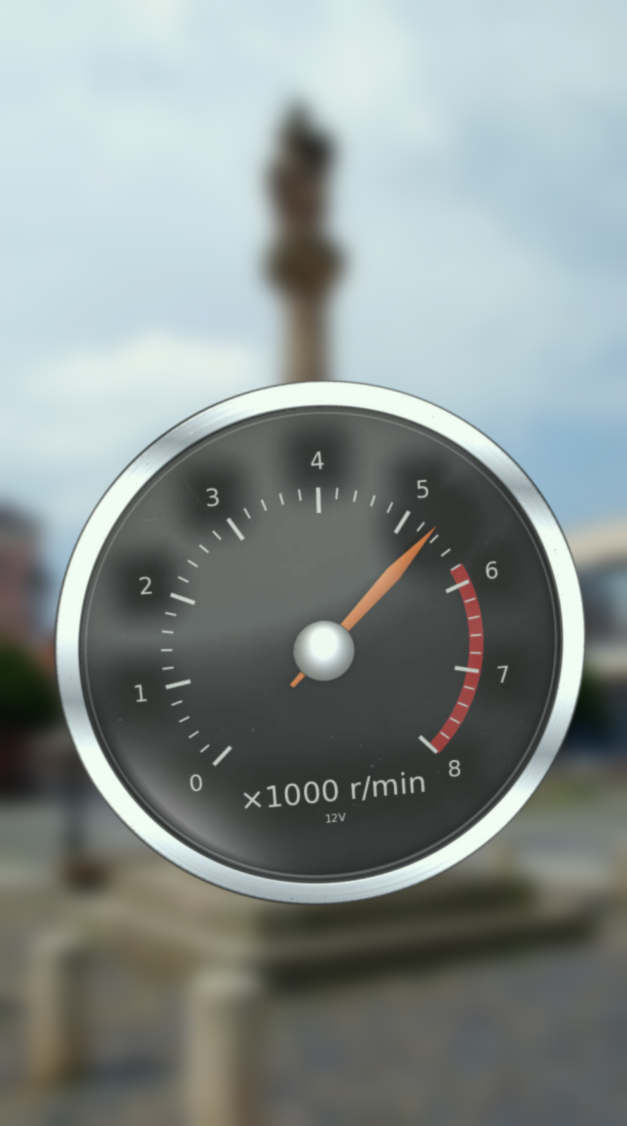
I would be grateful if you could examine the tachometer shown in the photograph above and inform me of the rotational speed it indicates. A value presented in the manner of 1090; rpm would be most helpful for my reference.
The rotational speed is 5300; rpm
